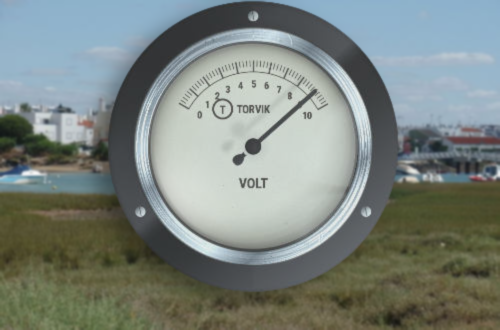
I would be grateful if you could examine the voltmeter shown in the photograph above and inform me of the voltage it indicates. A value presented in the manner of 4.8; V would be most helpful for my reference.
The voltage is 9; V
